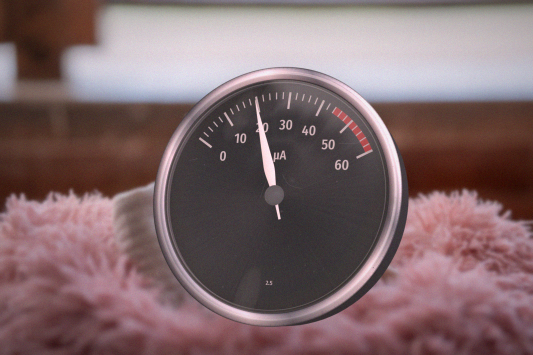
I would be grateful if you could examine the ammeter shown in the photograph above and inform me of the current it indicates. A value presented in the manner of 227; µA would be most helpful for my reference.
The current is 20; µA
